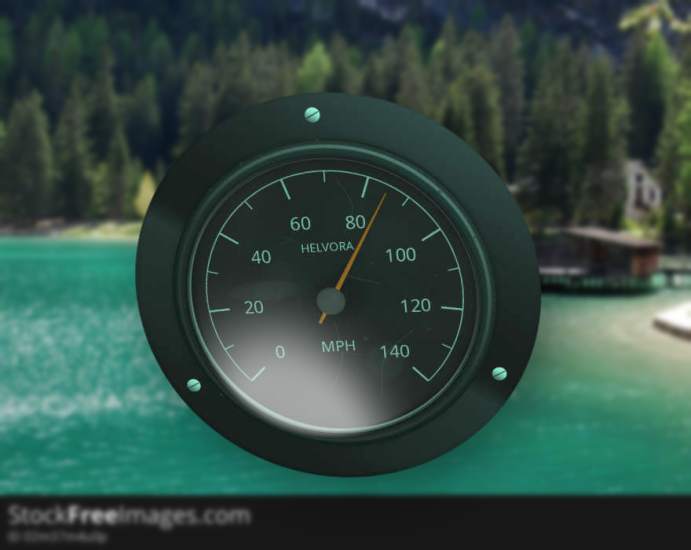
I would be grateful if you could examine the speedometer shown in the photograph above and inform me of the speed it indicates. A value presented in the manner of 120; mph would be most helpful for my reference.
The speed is 85; mph
